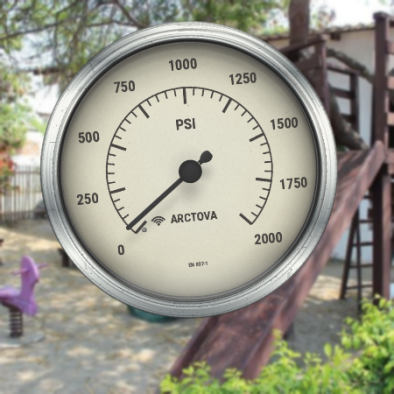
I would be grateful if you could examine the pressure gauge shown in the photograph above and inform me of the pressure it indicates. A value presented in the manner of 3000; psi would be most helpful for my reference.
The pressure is 50; psi
